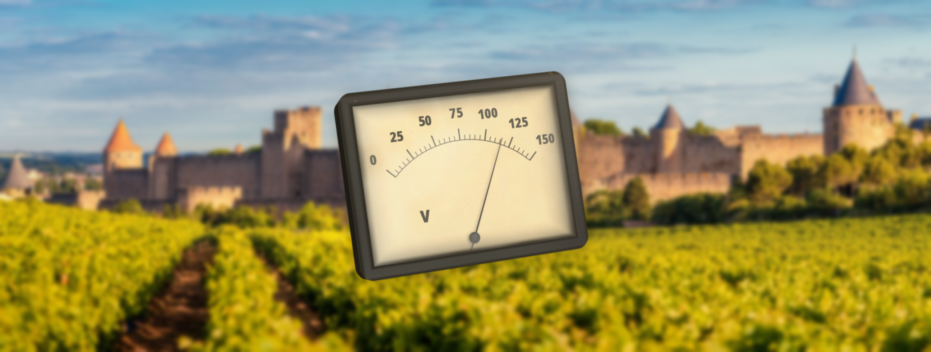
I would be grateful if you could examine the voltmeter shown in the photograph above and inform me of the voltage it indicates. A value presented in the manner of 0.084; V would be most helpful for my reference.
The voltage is 115; V
